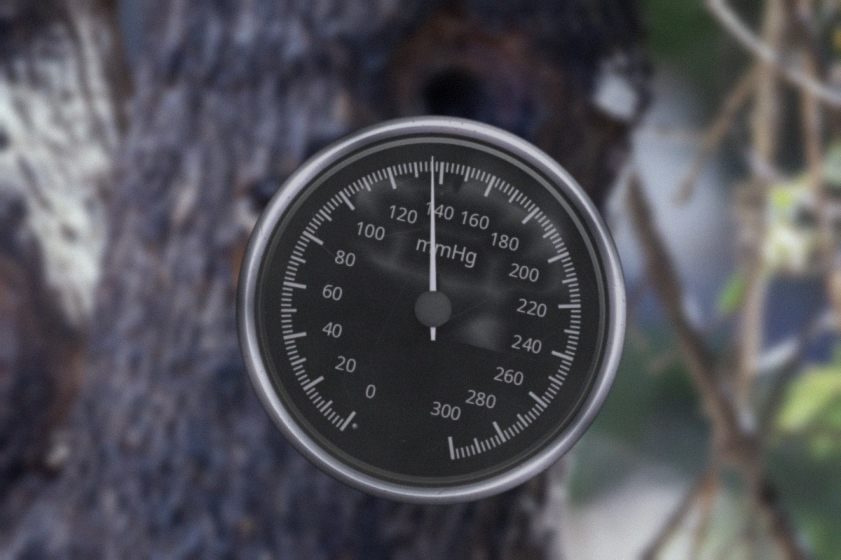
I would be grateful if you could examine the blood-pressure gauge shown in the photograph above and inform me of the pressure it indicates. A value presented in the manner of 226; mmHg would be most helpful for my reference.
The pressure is 136; mmHg
